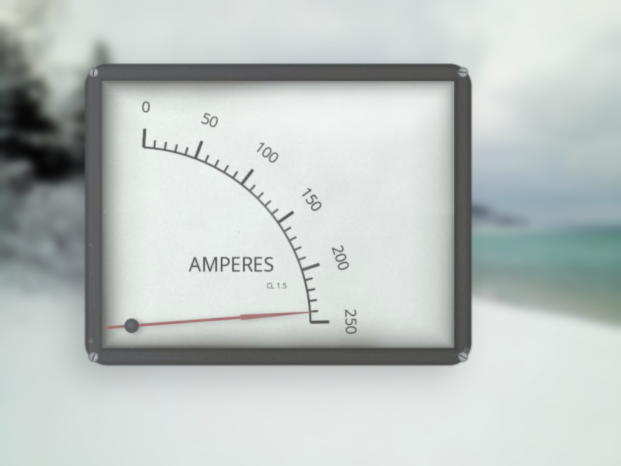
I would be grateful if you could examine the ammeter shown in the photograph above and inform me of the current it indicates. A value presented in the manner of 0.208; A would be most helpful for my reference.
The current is 240; A
